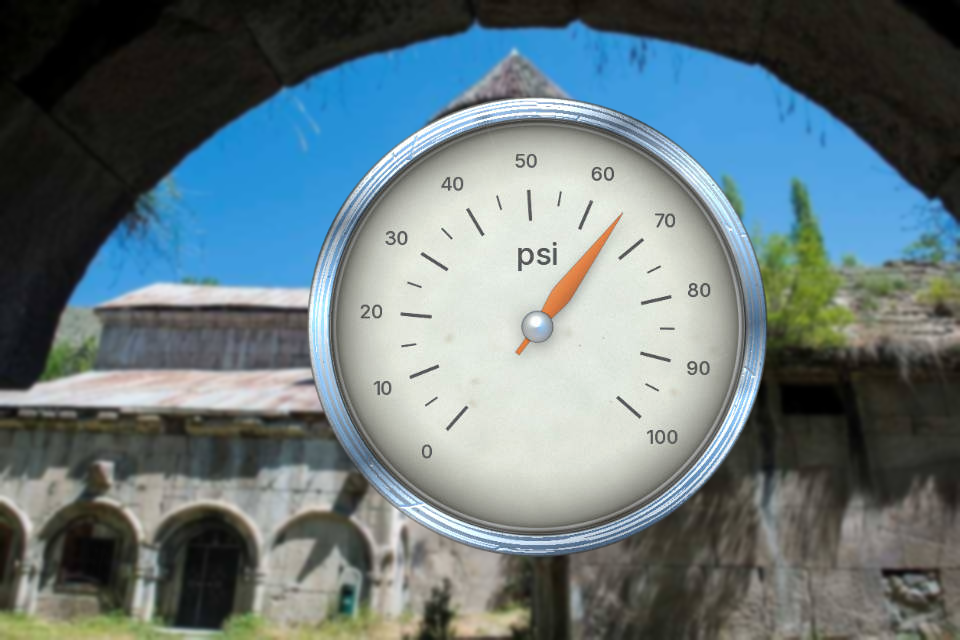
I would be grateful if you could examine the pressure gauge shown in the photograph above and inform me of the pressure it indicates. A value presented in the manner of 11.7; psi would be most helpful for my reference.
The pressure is 65; psi
